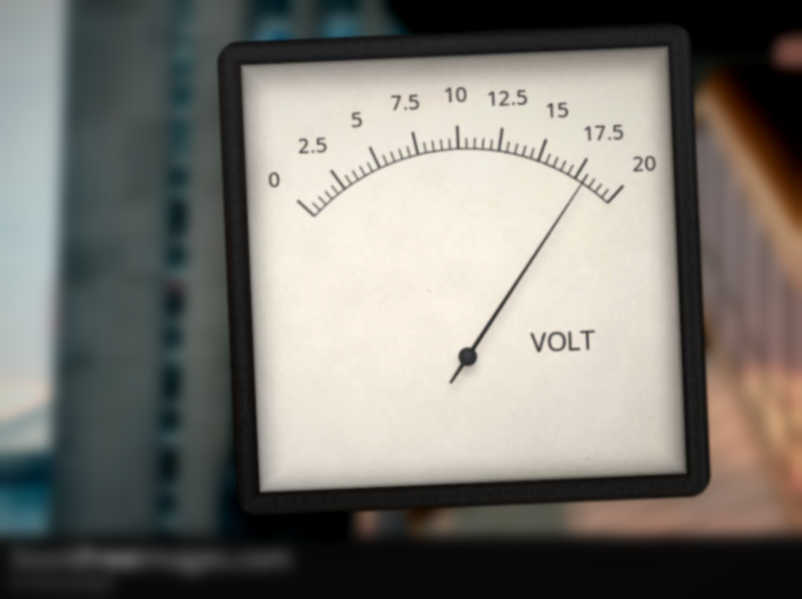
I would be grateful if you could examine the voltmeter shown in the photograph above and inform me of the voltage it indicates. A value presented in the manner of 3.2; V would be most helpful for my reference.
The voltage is 18; V
